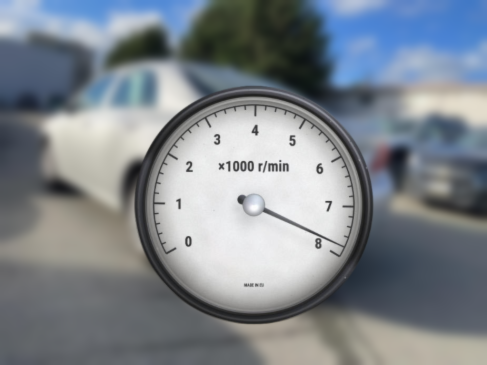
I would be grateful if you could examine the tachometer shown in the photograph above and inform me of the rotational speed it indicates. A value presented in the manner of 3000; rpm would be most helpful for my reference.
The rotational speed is 7800; rpm
